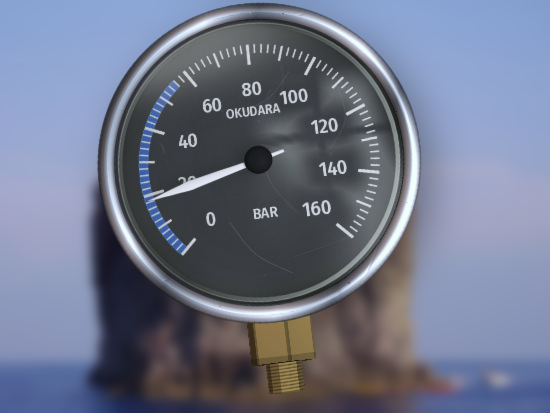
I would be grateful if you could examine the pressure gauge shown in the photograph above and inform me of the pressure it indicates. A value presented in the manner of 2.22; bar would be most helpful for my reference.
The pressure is 18; bar
